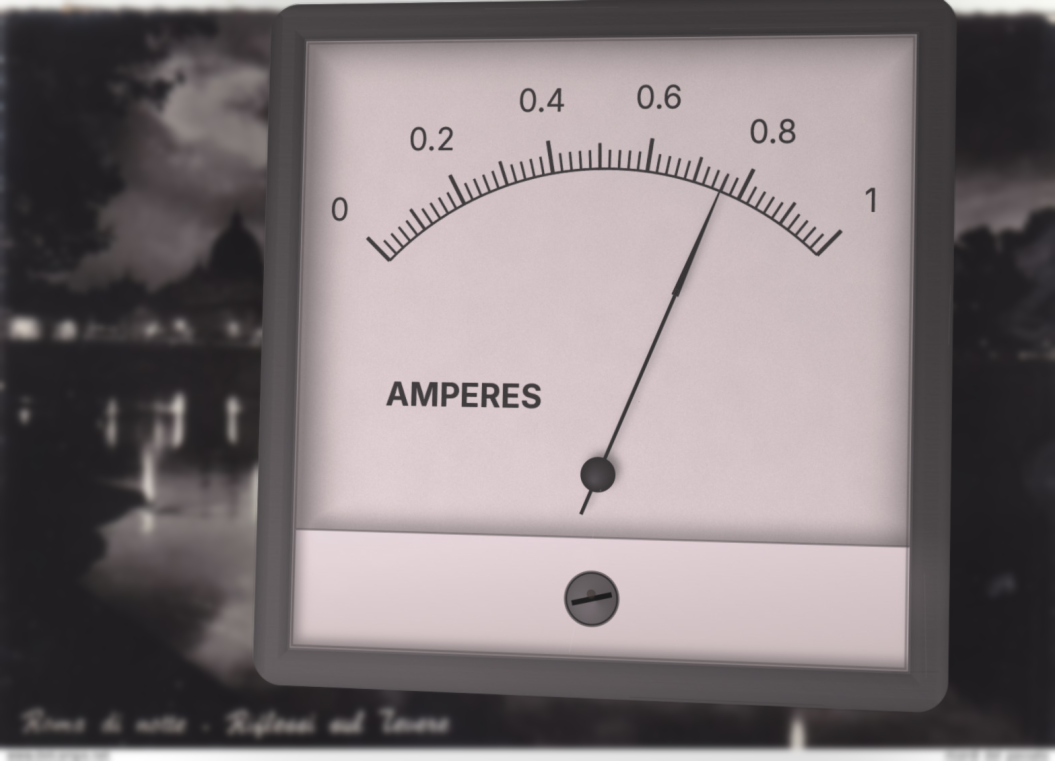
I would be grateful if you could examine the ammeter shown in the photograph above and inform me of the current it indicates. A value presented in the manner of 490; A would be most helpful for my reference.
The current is 0.76; A
